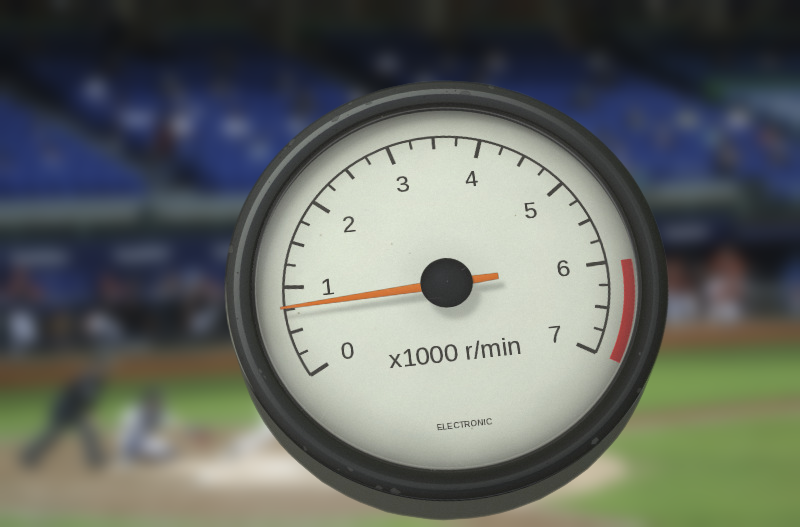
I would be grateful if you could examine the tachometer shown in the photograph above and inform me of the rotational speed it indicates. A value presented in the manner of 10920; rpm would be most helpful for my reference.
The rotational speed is 750; rpm
